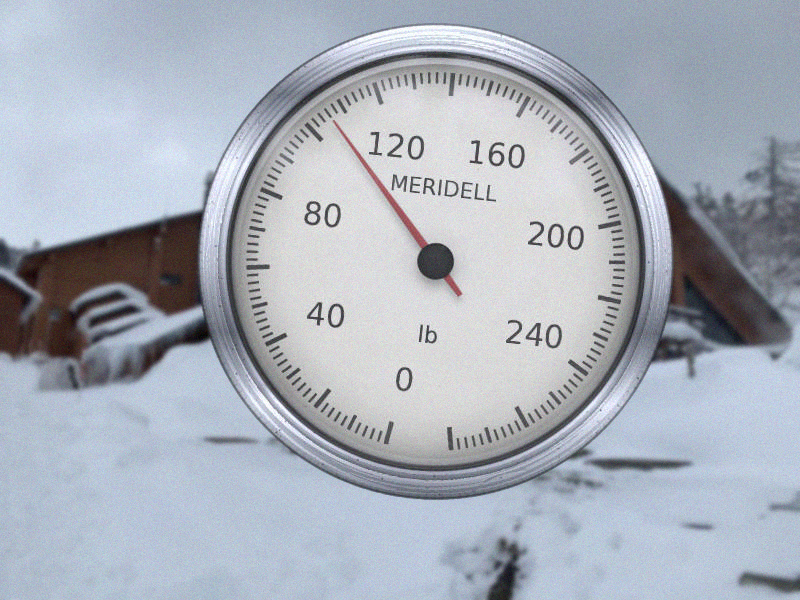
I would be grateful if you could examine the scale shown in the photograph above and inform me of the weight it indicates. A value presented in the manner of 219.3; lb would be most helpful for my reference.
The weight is 106; lb
